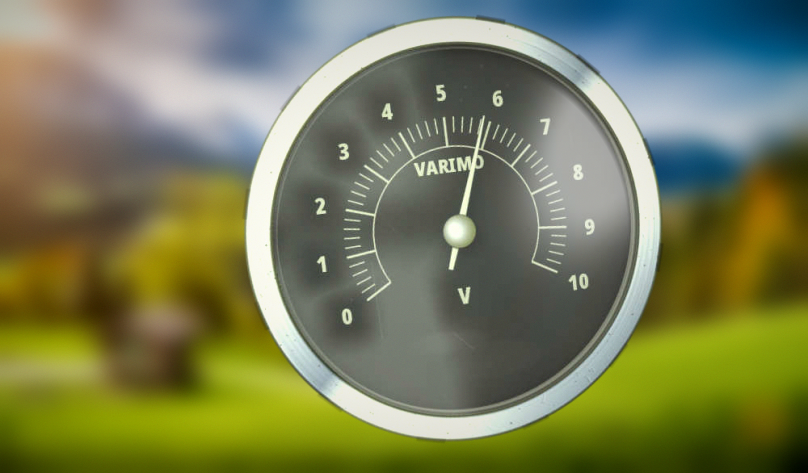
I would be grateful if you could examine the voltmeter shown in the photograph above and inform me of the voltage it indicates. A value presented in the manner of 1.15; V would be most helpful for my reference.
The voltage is 5.8; V
